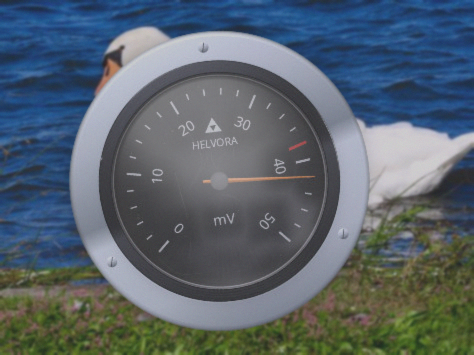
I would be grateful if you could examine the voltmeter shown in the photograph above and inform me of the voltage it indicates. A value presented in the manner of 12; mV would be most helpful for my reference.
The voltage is 42; mV
